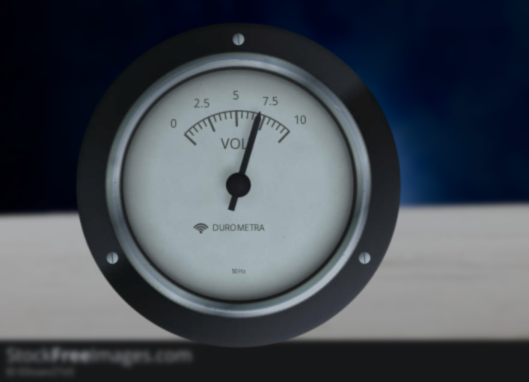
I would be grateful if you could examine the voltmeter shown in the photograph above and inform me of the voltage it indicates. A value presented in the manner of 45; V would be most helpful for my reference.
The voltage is 7; V
